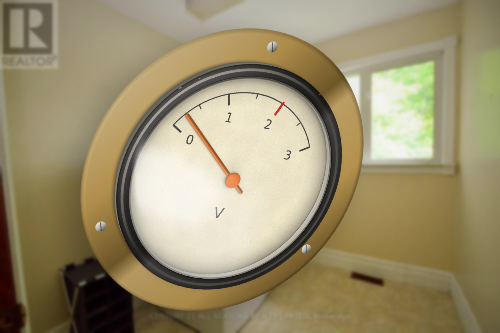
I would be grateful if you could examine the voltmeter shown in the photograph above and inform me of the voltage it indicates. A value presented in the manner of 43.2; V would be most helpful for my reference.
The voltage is 0.25; V
